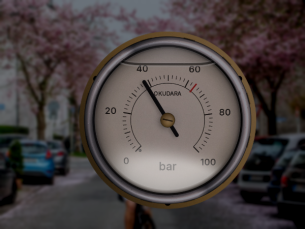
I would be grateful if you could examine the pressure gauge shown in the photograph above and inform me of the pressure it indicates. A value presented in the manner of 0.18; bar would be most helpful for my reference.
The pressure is 38; bar
